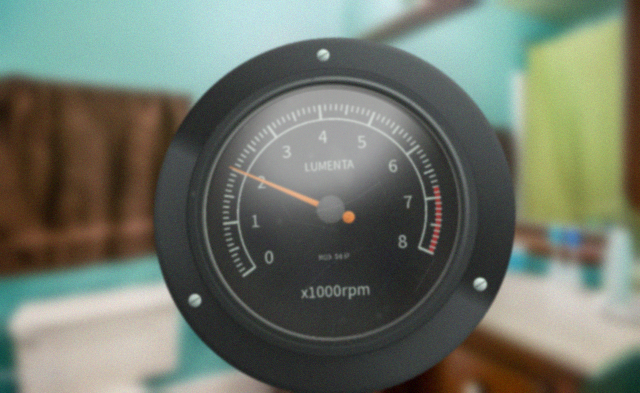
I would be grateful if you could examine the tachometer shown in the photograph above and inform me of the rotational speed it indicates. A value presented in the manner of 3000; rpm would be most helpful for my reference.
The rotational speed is 2000; rpm
